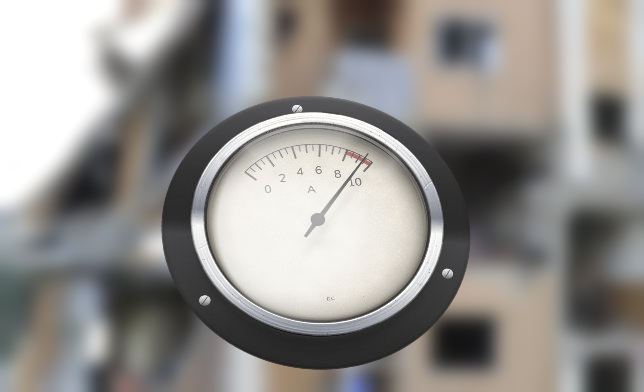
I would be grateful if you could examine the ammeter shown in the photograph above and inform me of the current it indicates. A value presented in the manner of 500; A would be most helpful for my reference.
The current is 9.5; A
